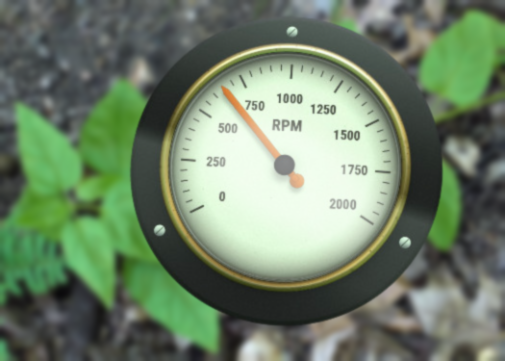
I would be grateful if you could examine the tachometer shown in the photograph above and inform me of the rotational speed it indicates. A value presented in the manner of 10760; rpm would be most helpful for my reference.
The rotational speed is 650; rpm
